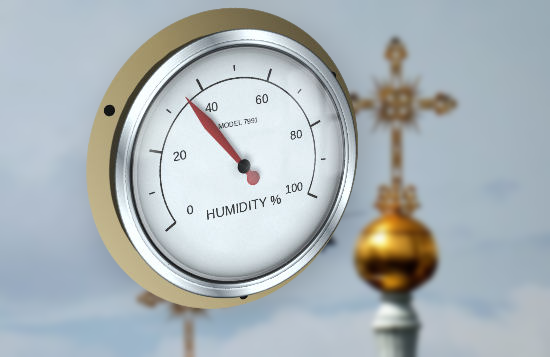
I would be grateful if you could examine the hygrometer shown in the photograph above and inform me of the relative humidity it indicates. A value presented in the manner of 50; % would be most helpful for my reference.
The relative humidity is 35; %
